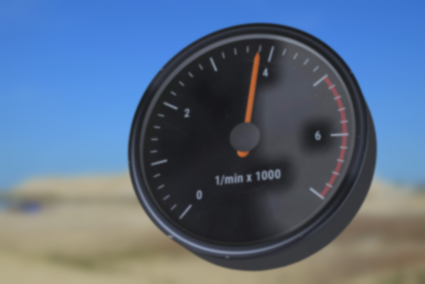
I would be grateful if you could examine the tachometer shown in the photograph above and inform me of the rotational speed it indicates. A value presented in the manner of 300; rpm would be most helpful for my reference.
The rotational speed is 3800; rpm
